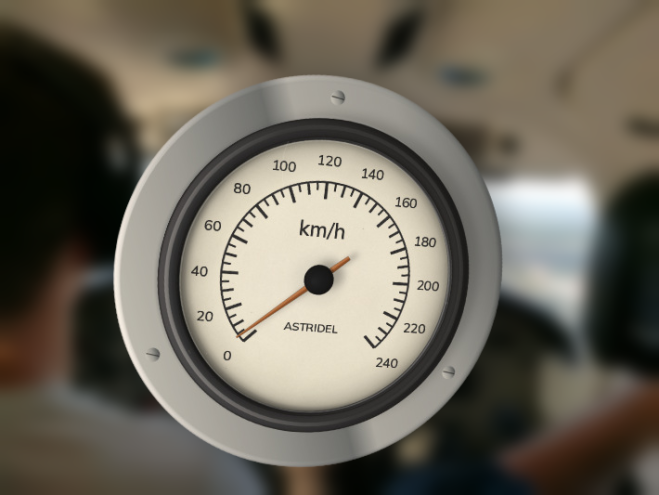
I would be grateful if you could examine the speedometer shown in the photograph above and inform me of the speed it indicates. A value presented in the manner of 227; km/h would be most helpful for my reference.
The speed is 5; km/h
